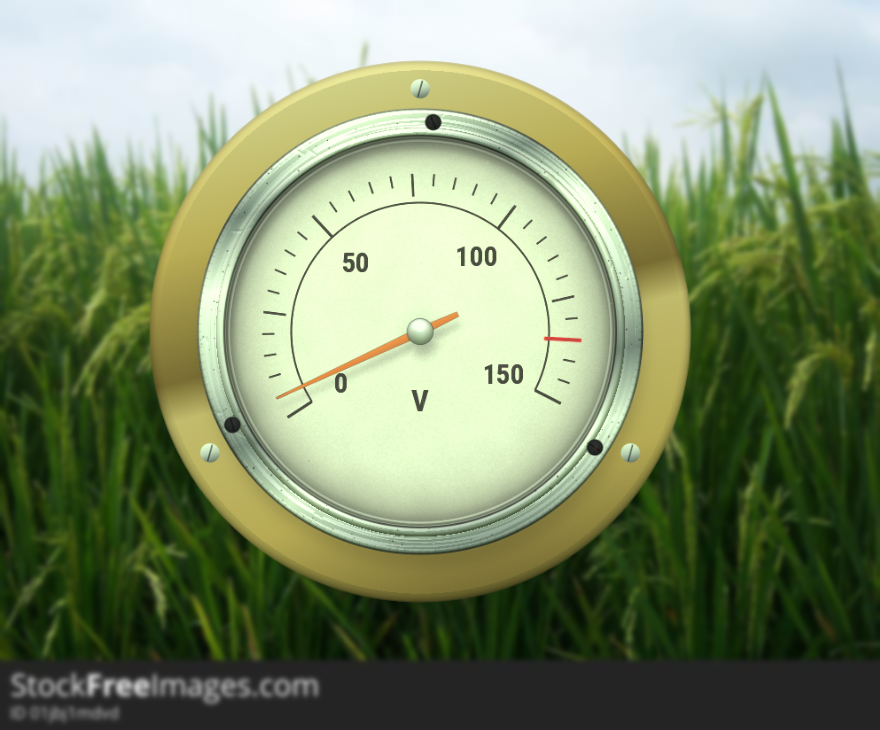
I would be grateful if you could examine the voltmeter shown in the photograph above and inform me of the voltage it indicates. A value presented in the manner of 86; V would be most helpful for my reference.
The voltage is 5; V
